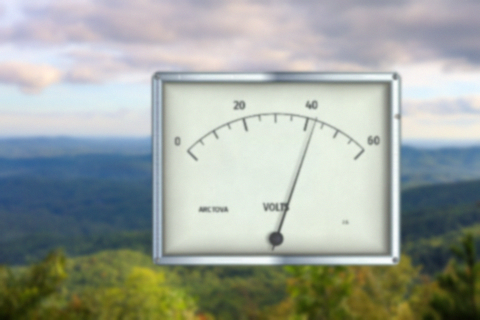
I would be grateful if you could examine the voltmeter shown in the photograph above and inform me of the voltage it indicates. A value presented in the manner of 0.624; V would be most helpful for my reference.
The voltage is 42.5; V
